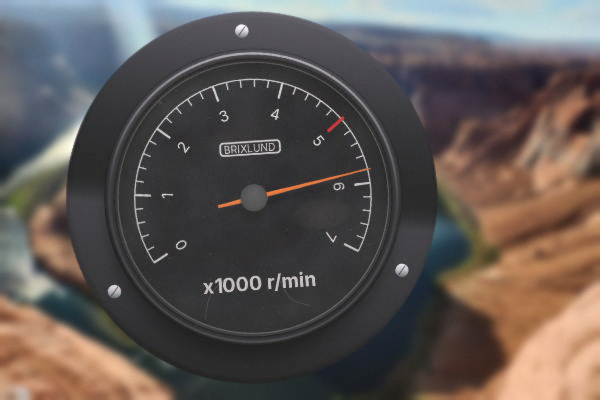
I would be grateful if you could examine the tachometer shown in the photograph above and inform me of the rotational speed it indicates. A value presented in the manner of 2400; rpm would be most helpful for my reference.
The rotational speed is 5800; rpm
